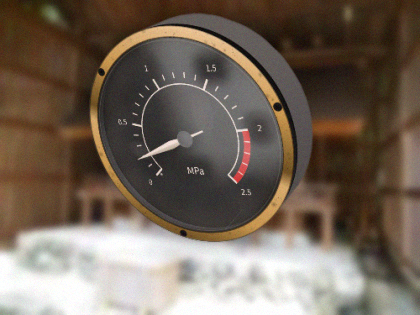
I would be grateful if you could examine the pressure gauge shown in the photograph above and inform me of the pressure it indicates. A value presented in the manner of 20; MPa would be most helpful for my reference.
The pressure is 0.2; MPa
